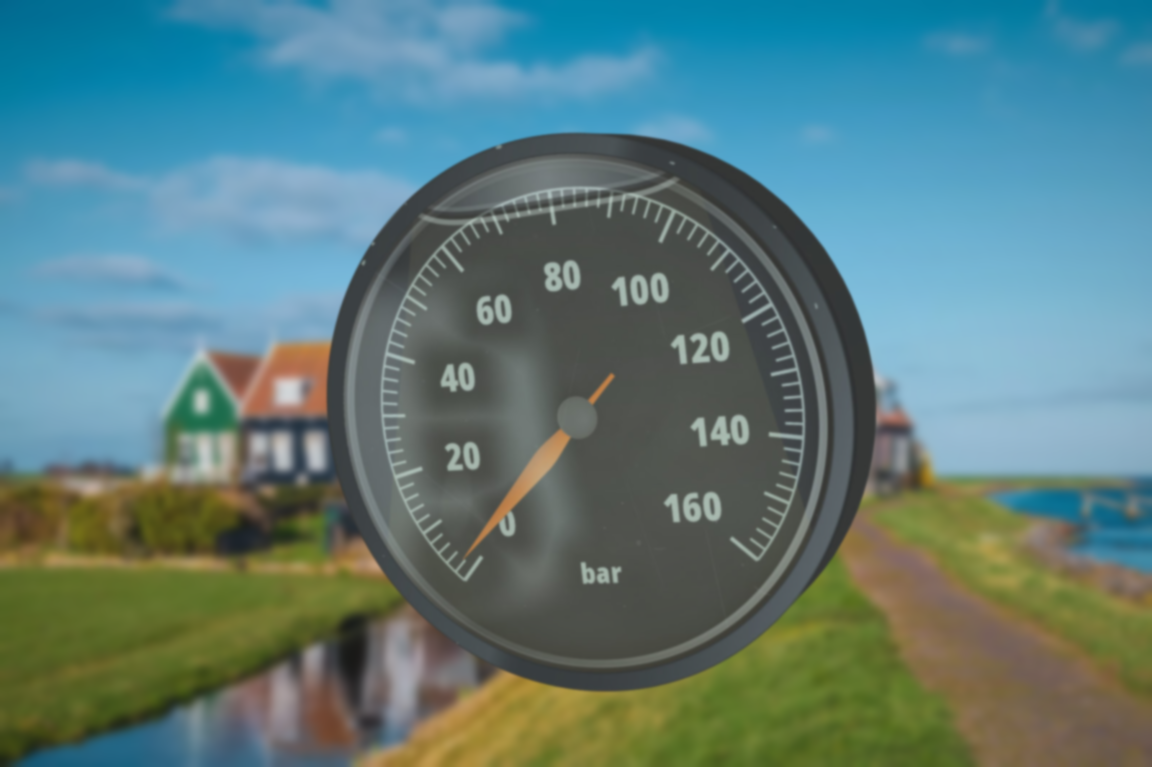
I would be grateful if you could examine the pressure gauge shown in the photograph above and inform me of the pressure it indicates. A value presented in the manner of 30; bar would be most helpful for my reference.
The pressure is 2; bar
